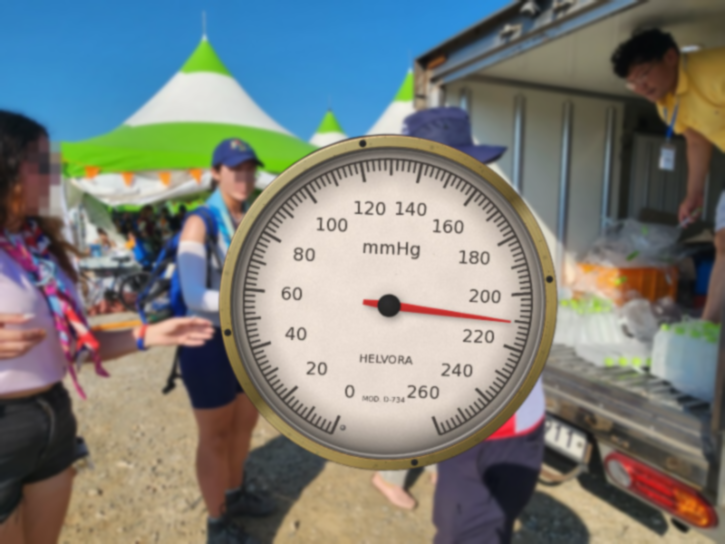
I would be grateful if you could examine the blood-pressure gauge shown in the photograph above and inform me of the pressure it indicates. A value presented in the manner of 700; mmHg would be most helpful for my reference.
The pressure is 210; mmHg
